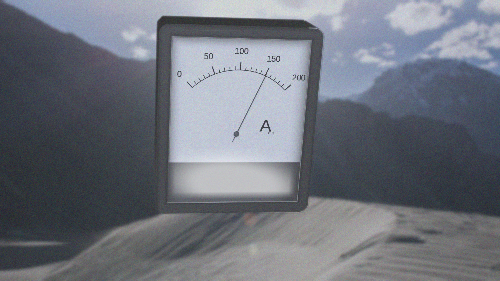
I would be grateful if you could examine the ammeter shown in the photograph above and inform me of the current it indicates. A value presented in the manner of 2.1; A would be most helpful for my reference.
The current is 150; A
